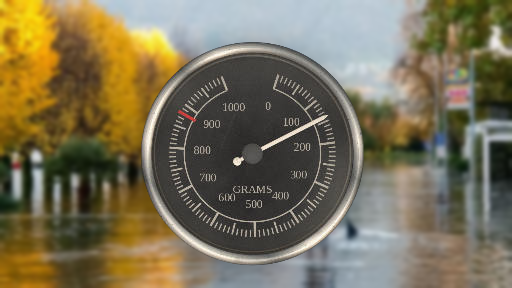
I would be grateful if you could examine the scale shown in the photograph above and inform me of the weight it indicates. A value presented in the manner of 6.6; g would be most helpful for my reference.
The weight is 140; g
